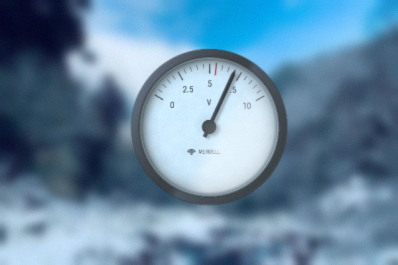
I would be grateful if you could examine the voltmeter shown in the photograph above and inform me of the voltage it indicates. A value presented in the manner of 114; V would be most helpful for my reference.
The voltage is 7; V
